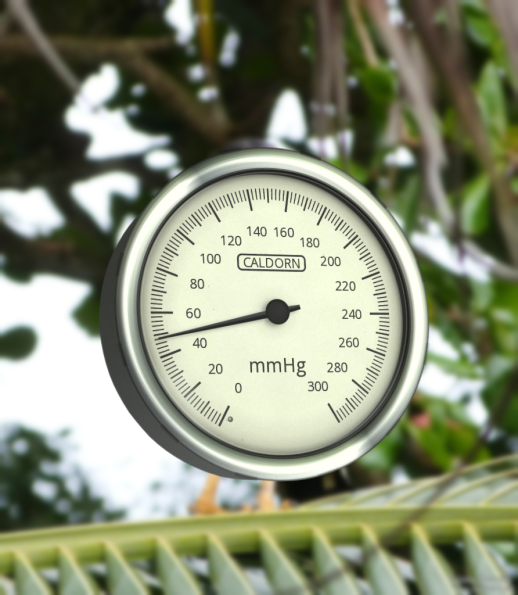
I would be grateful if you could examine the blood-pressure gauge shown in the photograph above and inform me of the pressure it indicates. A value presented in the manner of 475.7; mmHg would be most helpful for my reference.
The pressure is 48; mmHg
